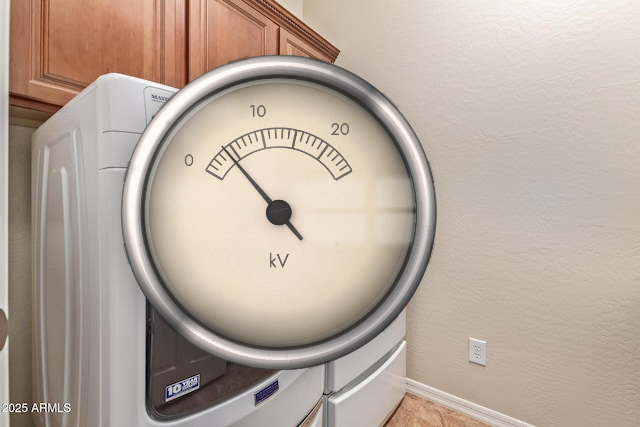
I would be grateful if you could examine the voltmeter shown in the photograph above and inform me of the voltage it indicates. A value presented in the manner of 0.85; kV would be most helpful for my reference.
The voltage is 4; kV
